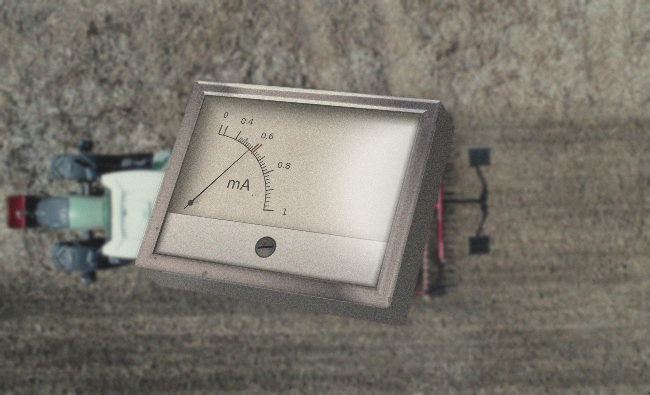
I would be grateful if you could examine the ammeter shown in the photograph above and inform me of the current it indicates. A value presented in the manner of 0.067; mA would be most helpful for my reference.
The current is 0.6; mA
